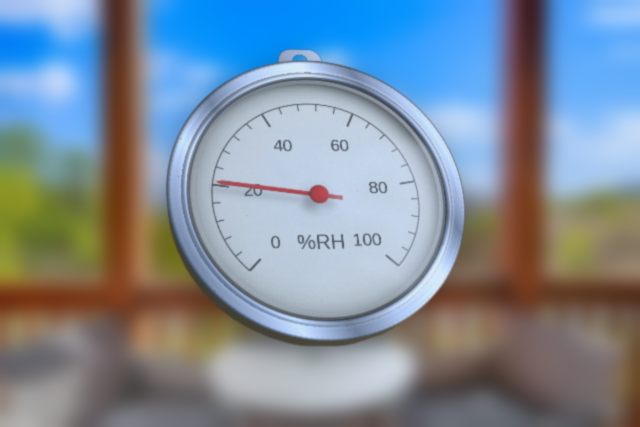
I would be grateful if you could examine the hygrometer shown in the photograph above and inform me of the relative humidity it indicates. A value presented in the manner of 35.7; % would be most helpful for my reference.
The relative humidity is 20; %
